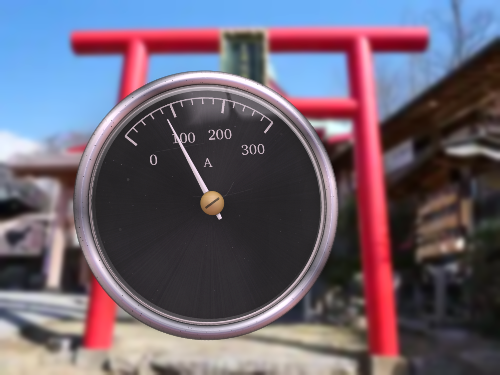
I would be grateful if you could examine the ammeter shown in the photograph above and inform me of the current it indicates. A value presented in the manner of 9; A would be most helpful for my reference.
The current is 80; A
